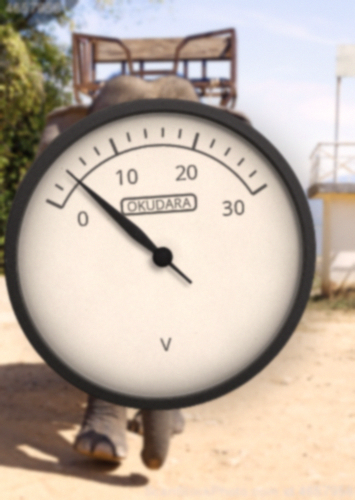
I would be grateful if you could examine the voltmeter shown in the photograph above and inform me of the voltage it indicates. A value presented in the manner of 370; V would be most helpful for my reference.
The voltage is 4; V
